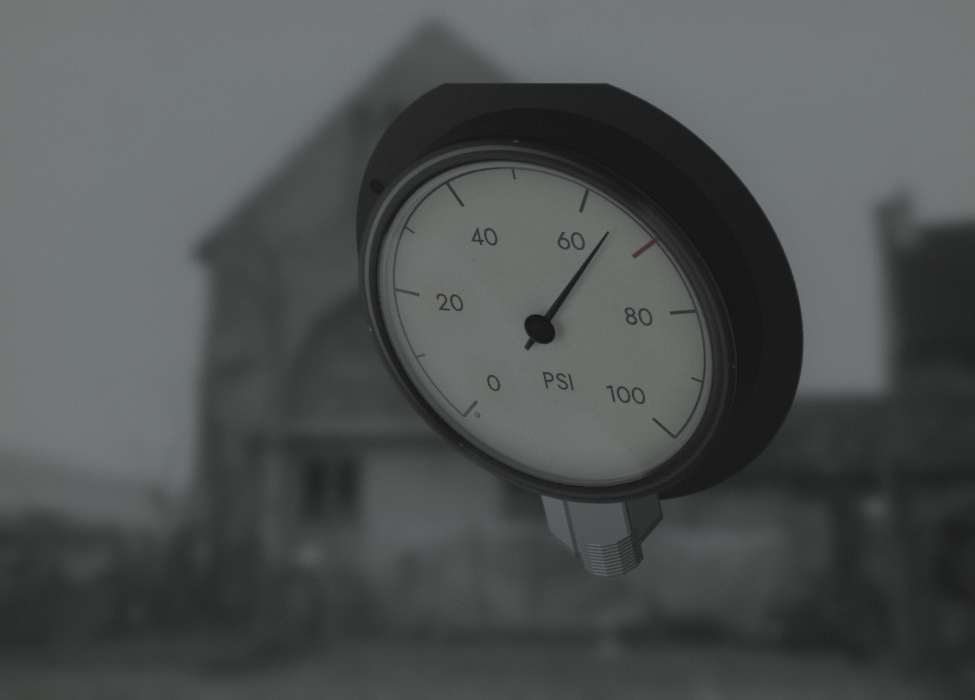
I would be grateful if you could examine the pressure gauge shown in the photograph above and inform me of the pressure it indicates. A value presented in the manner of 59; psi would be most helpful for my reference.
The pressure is 65; psi
